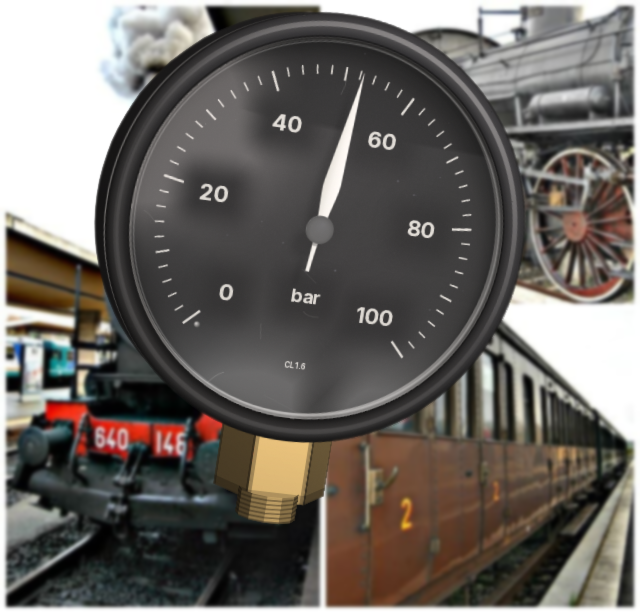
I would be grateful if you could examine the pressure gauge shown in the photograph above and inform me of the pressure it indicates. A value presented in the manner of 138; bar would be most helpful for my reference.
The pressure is 52; bar
